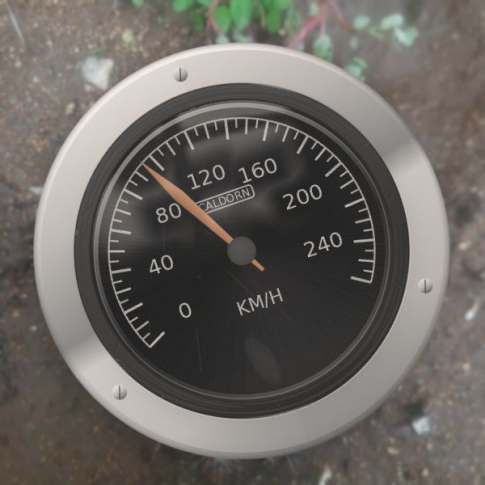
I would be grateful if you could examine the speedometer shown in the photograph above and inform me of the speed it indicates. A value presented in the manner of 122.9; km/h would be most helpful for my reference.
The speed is 95; km/h
